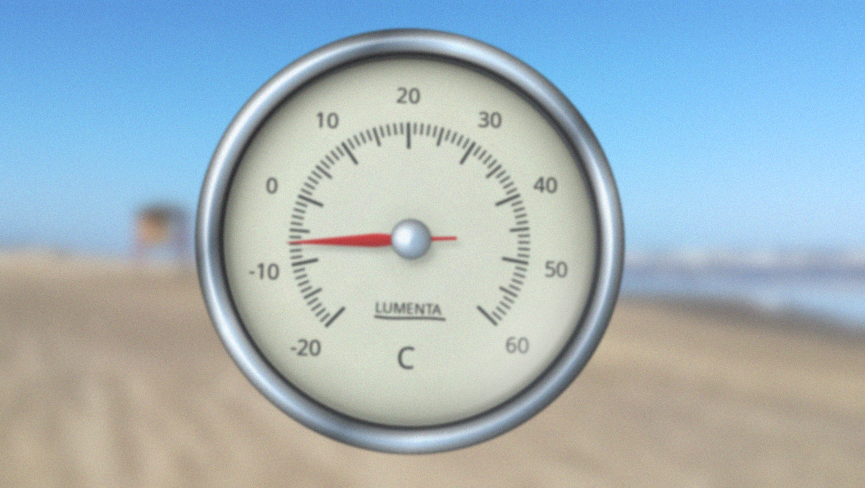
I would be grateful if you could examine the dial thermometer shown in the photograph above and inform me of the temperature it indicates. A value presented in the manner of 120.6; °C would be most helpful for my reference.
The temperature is -7; °C
